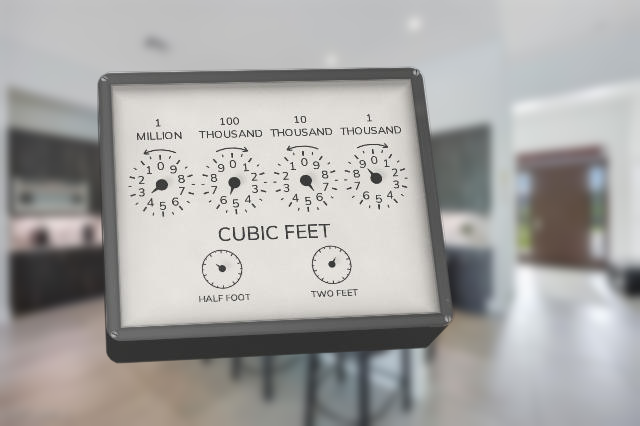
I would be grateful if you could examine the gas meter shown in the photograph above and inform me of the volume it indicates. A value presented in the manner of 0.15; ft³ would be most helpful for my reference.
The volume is 355900; ft³
